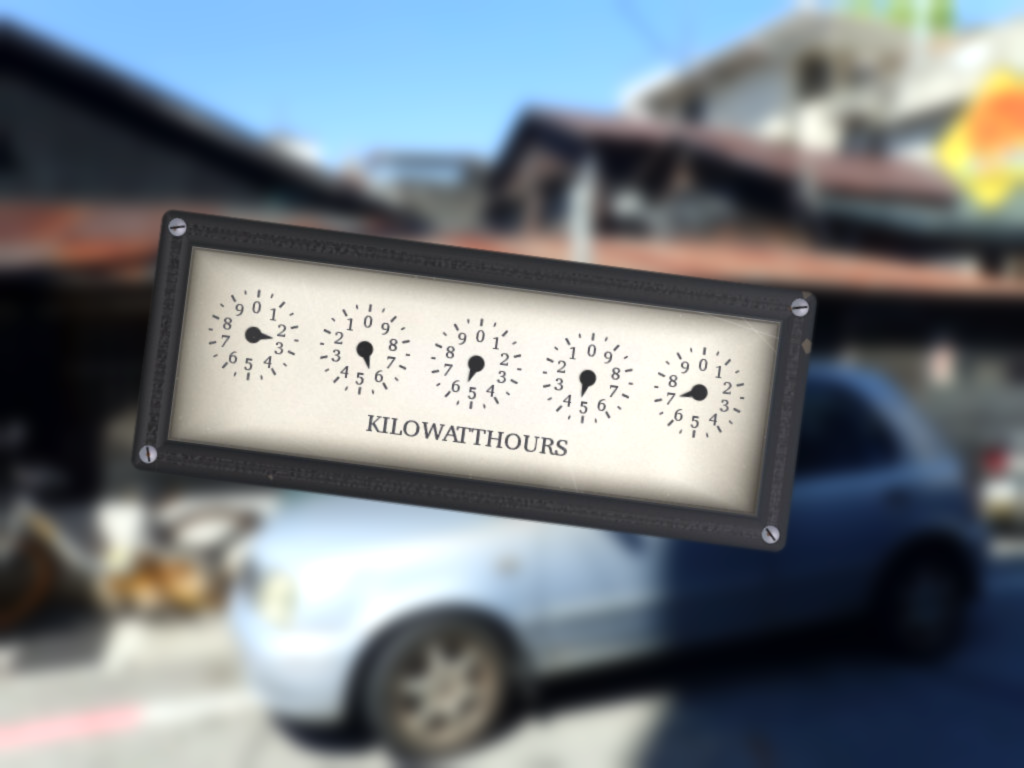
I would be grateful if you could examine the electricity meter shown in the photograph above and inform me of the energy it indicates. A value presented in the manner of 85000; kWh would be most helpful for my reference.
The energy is 25547; kWh
